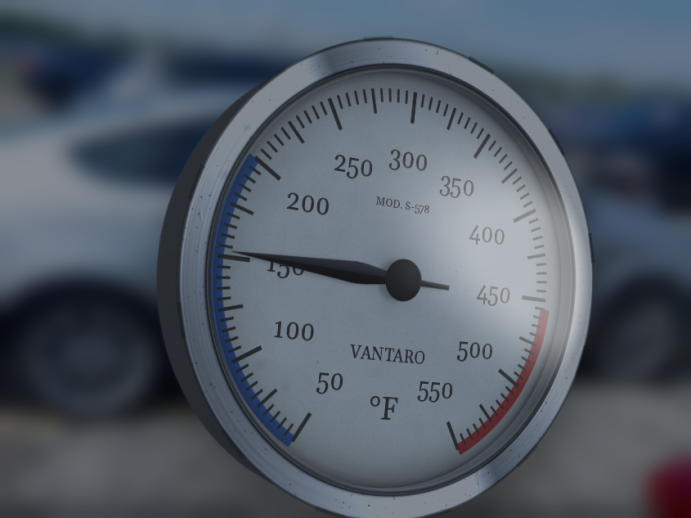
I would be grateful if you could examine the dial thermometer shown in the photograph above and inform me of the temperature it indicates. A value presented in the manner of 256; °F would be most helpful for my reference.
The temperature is 152.5; °F
